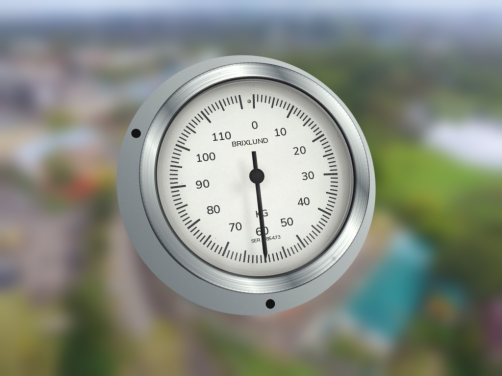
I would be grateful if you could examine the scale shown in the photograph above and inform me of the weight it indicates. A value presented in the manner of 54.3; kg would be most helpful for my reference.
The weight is 60; kg
